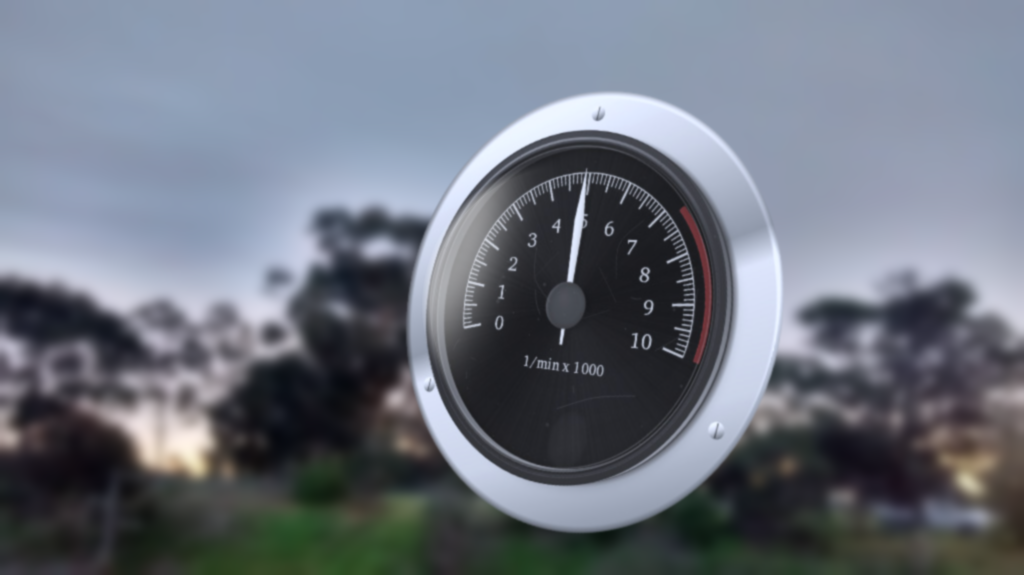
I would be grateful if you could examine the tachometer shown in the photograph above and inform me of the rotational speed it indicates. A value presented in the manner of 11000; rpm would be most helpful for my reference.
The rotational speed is 5000; rpm
